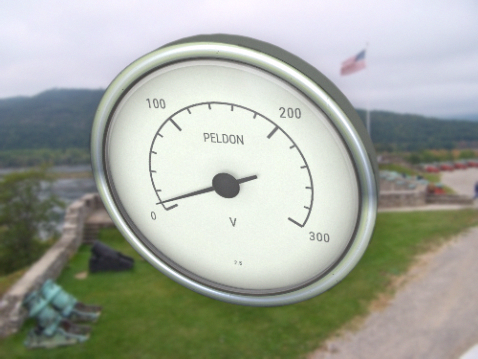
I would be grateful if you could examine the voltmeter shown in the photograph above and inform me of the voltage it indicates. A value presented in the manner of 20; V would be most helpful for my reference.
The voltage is 10; V
